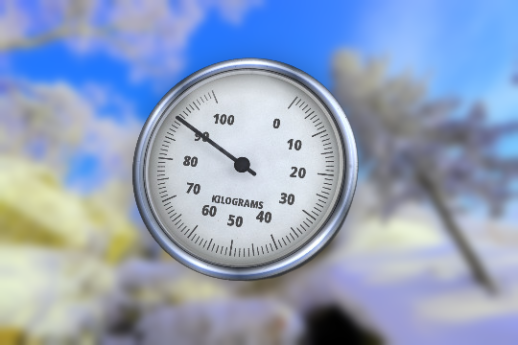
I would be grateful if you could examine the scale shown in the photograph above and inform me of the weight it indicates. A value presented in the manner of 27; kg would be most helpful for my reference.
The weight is 90; kg
